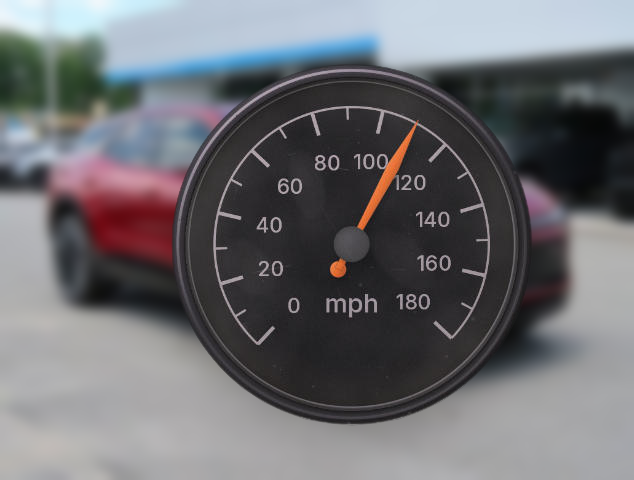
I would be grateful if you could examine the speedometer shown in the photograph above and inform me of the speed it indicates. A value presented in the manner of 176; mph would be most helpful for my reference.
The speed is 110; mph
